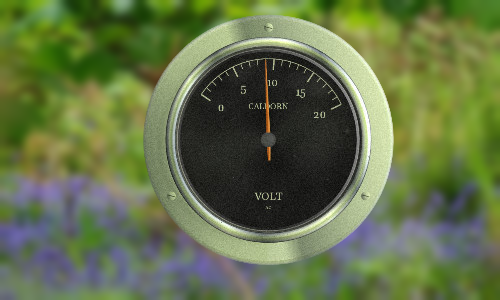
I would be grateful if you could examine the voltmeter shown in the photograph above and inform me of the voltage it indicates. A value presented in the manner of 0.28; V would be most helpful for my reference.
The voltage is 9; V
